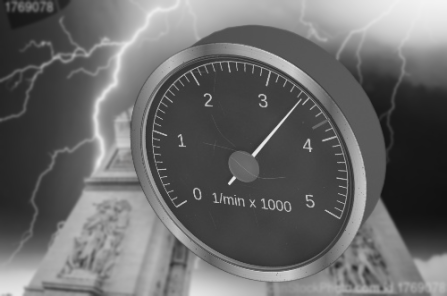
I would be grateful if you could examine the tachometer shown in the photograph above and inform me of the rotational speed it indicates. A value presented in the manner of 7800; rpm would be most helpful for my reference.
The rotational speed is 3450; rpm
